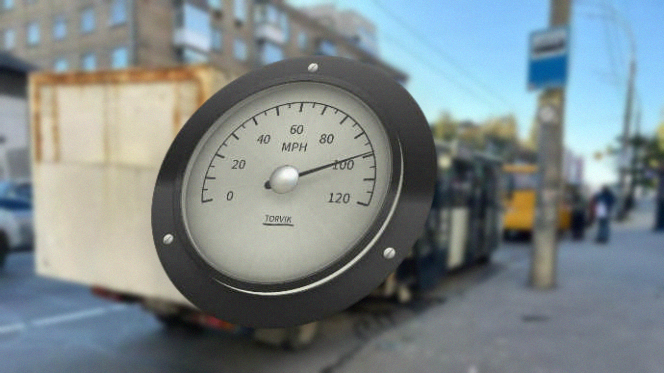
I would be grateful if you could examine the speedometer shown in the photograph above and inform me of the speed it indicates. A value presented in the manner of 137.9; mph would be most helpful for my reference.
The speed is 100; mph
